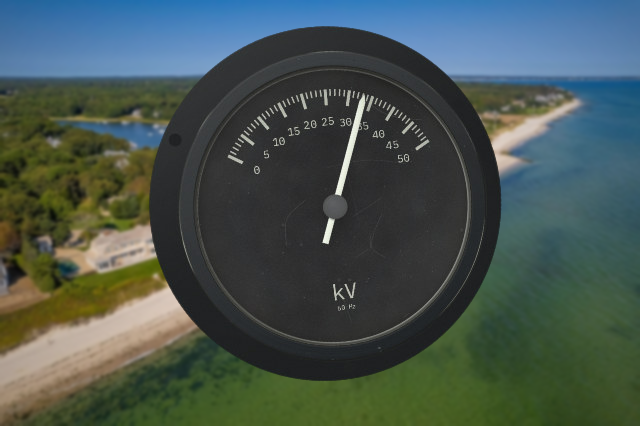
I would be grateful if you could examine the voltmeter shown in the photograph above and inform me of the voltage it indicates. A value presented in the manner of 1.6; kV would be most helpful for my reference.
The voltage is 33; kV
